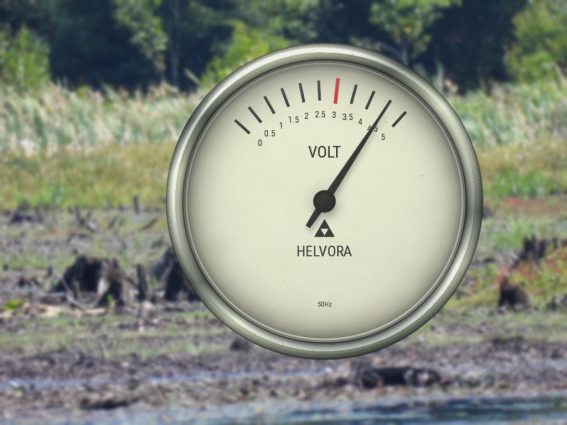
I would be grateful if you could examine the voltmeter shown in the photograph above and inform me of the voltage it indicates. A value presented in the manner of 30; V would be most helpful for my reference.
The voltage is 4.5; V
